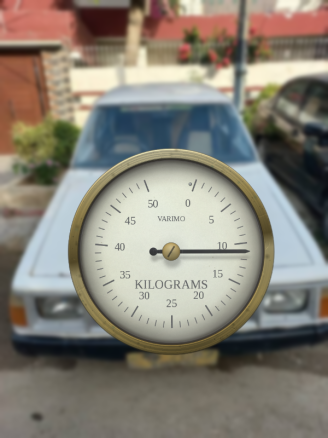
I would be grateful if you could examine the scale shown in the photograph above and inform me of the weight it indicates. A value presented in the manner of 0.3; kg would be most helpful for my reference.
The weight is 11; kg
